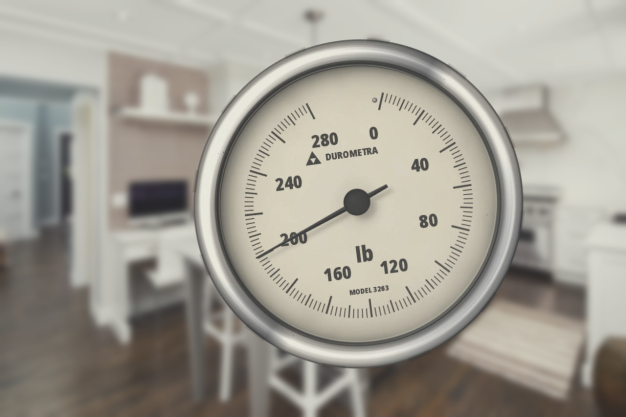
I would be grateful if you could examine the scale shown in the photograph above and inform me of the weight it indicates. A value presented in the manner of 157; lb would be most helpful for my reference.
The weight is 200; lb
